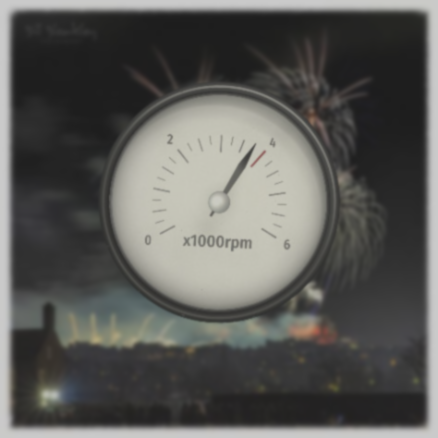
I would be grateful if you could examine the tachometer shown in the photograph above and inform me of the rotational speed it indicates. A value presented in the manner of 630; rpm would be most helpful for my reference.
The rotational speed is 3750; rpm
